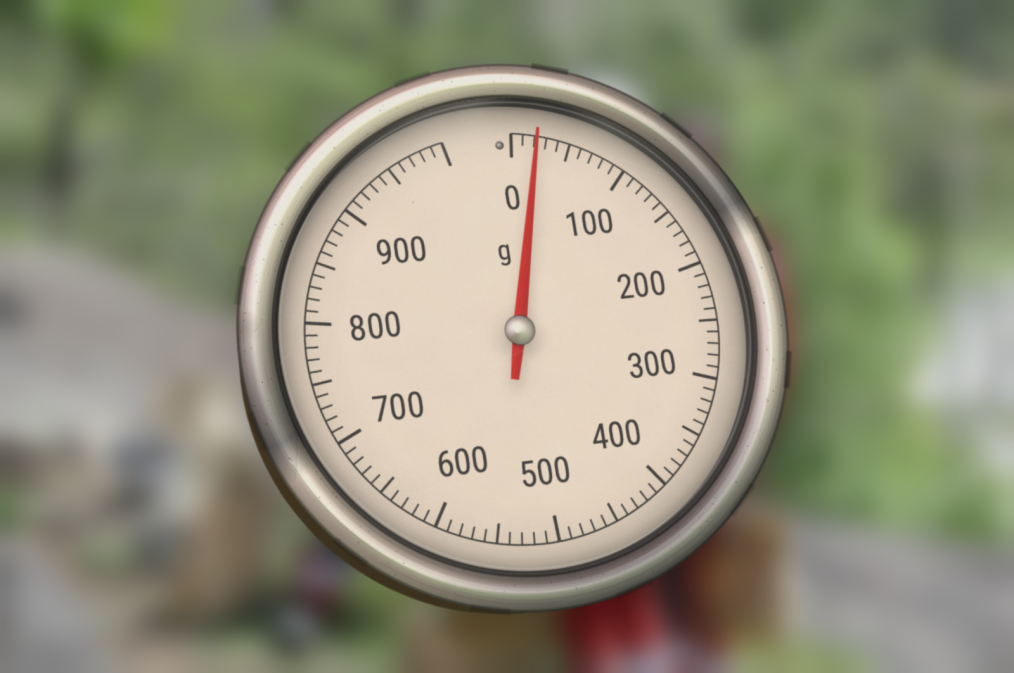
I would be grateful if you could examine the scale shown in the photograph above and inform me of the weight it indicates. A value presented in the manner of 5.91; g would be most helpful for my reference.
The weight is 20; g
